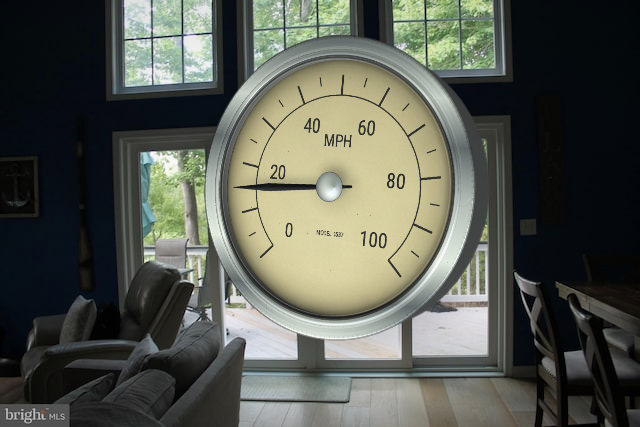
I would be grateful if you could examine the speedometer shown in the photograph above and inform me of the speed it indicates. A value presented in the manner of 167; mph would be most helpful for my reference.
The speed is 15; mph
